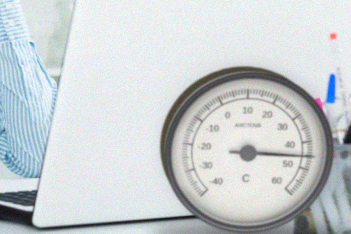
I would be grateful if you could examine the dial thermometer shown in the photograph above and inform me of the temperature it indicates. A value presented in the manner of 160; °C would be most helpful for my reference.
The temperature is 45; °C
